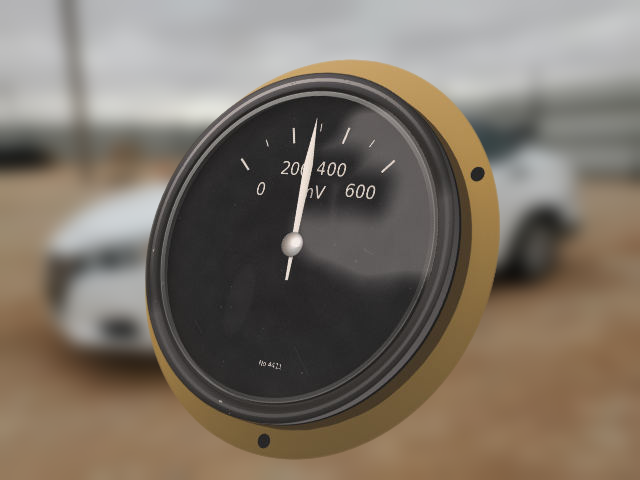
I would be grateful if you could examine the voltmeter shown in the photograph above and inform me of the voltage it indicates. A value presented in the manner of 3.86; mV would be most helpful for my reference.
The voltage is 300; mV
